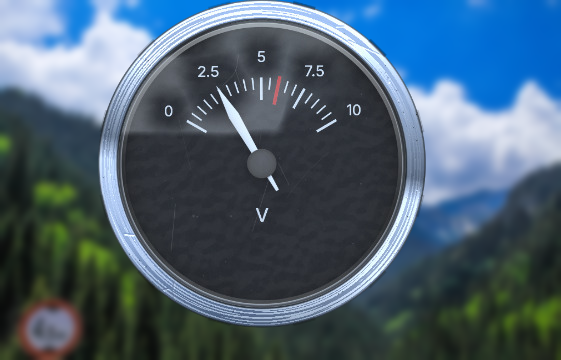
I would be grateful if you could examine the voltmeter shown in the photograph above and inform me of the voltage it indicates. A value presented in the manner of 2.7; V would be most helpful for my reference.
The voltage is 2.5; V
